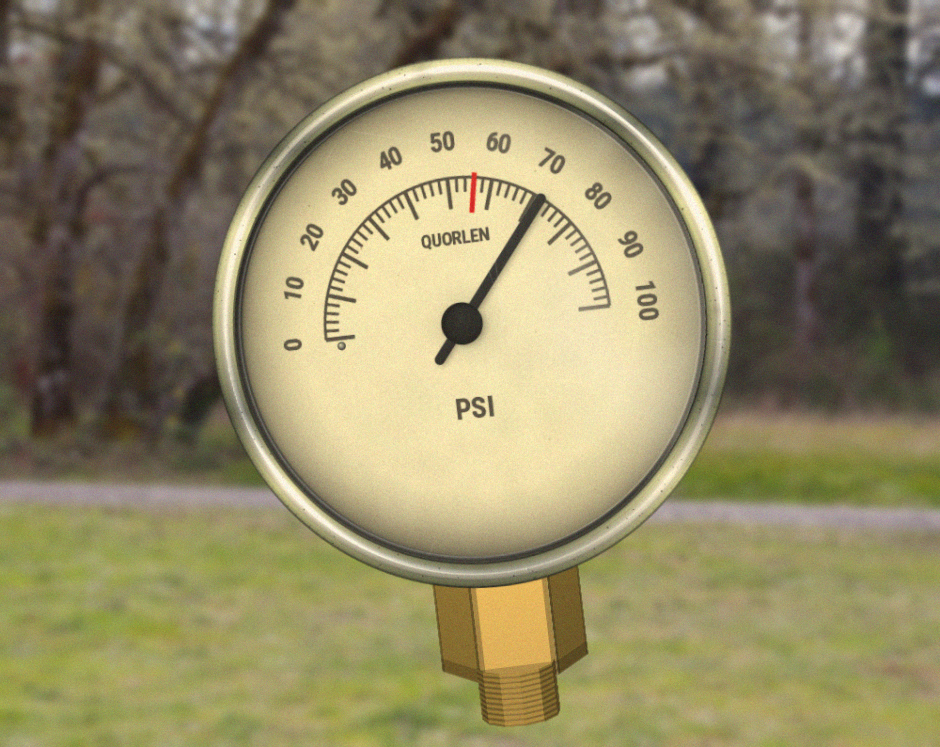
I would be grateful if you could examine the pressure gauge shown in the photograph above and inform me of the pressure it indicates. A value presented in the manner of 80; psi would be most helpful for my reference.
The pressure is 72; psi
